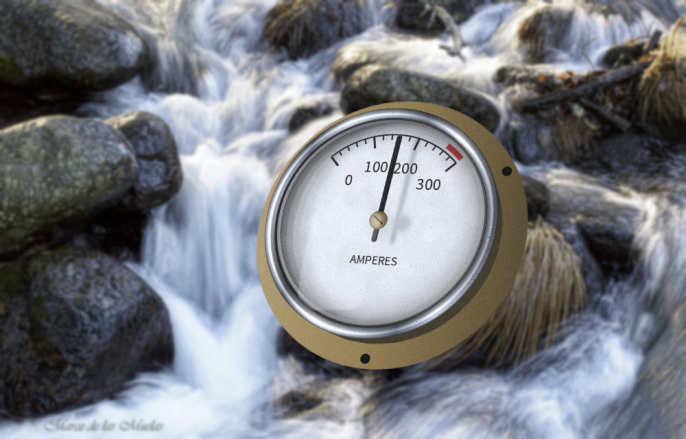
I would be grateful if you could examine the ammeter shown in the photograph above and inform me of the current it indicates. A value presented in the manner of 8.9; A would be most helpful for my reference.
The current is 160; A
